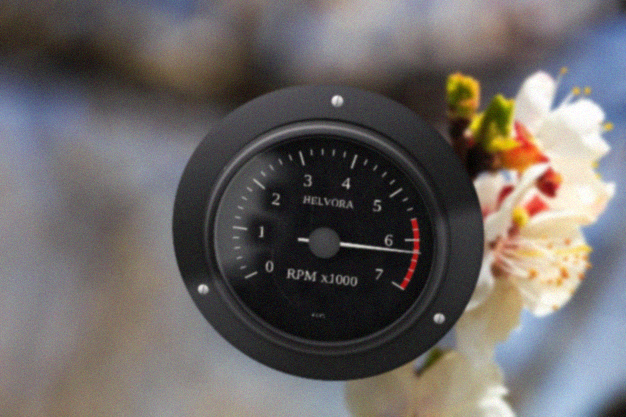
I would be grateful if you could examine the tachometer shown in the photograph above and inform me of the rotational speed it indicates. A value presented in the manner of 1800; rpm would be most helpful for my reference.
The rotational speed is 6200; rpm
